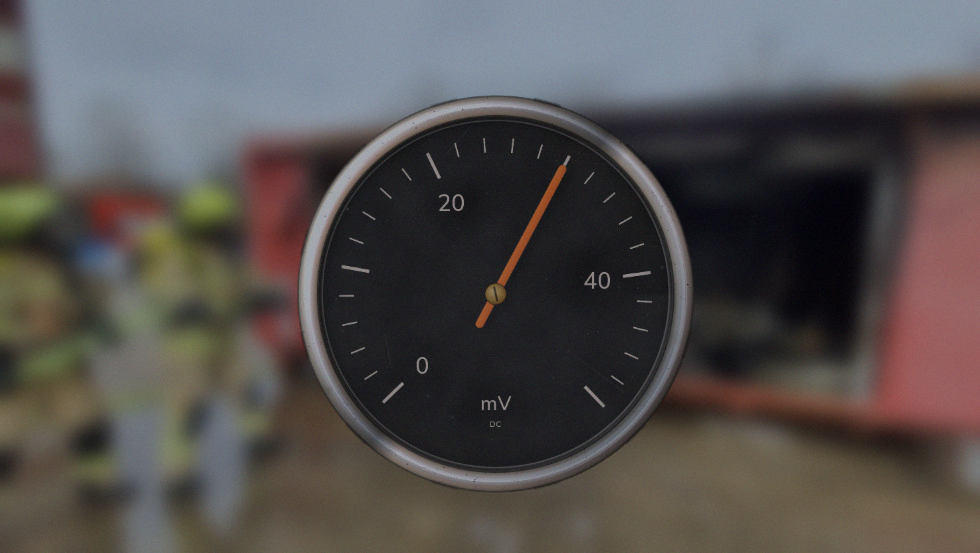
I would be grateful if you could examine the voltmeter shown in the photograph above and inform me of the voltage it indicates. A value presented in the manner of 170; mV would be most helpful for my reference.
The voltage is 30; mV
